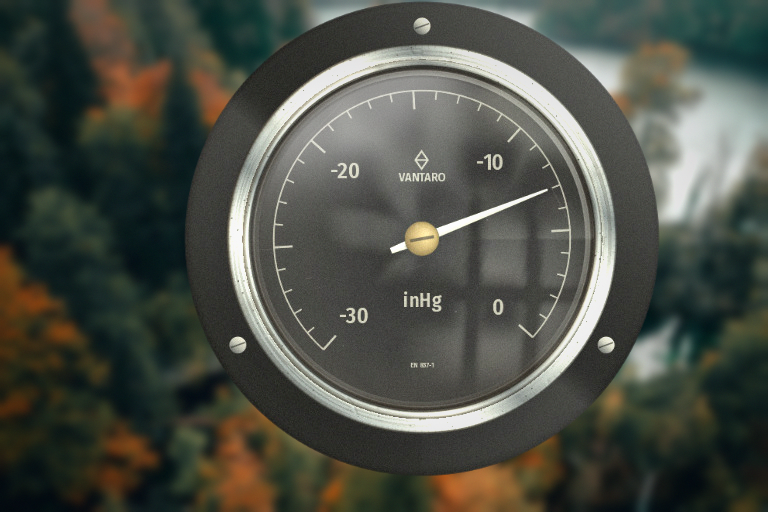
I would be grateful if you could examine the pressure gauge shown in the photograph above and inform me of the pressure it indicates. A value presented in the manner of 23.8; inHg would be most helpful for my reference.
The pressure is -7; inHg
